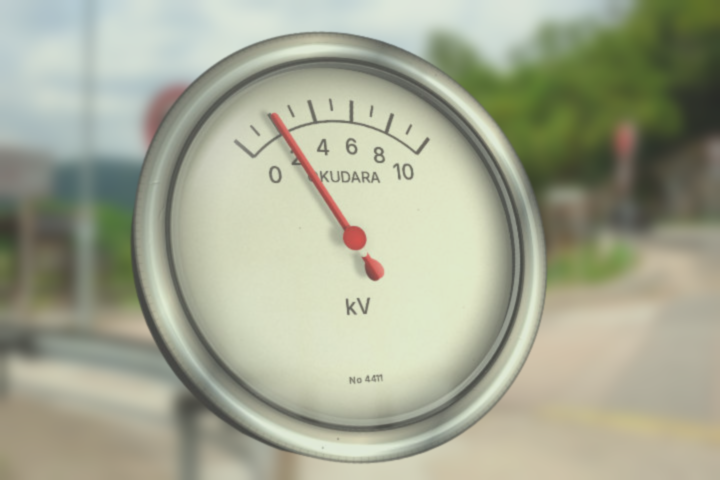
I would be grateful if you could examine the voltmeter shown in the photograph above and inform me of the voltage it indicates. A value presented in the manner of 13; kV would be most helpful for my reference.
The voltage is 2; kV
